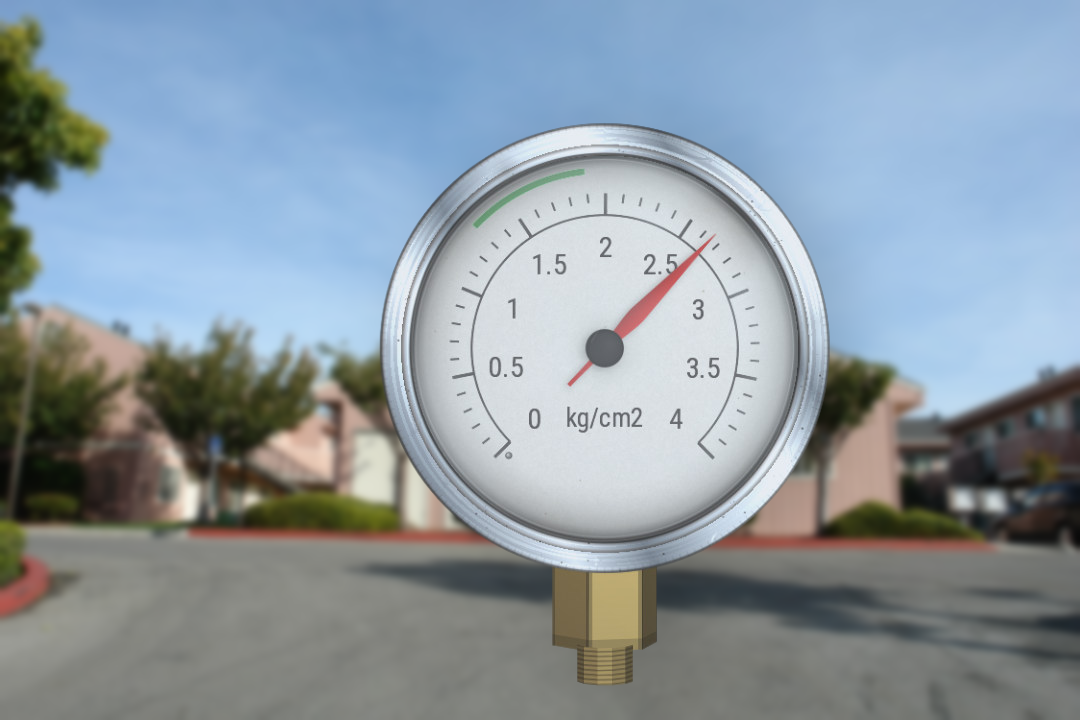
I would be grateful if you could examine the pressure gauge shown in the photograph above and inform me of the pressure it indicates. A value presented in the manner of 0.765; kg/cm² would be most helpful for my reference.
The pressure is 2.65; kg/cm²
